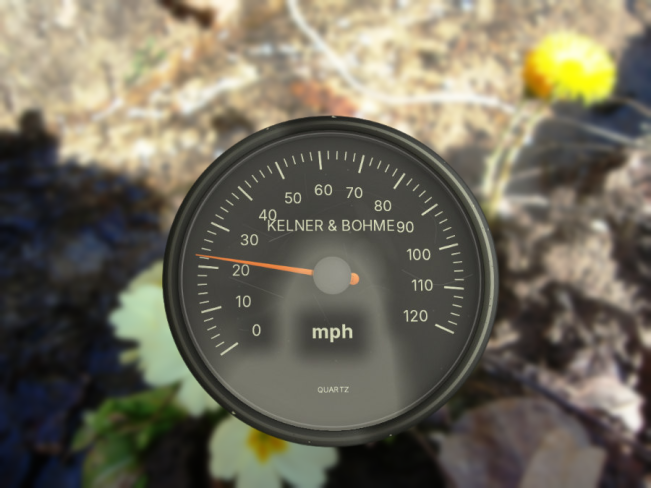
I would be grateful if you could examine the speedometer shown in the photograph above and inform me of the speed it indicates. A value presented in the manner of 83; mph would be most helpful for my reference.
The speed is 22; mph
